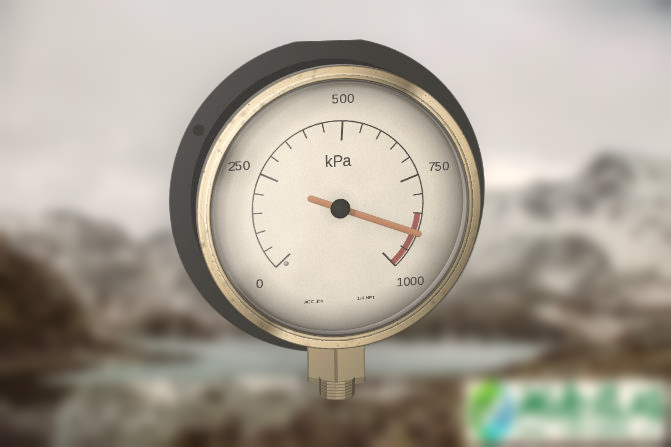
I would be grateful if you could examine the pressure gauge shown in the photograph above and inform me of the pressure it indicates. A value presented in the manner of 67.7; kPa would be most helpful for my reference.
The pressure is 900; kPa
